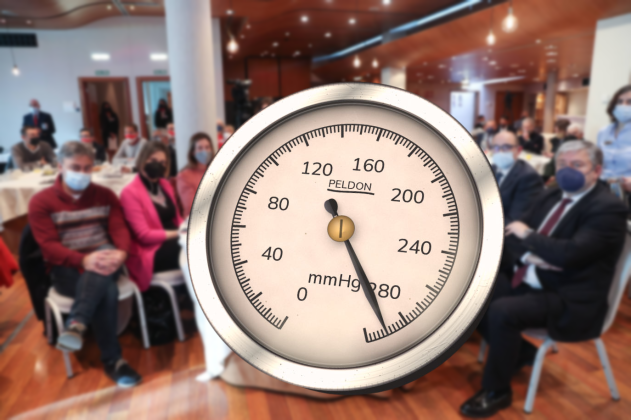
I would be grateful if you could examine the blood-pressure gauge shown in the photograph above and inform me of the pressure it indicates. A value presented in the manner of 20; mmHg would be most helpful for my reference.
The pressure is 290; mmHg
